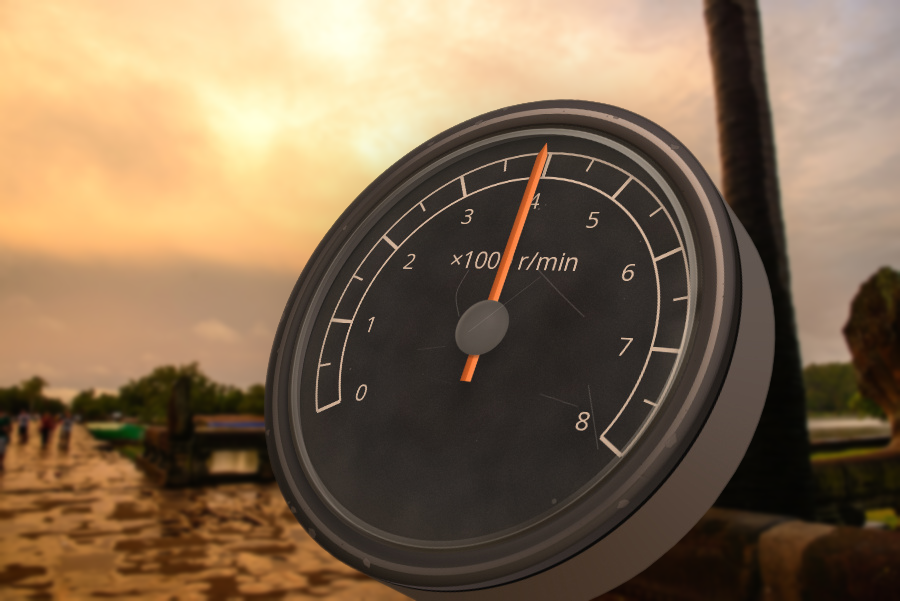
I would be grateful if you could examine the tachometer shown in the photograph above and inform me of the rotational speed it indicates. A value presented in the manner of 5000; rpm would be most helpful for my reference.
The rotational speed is 4000; rpm
